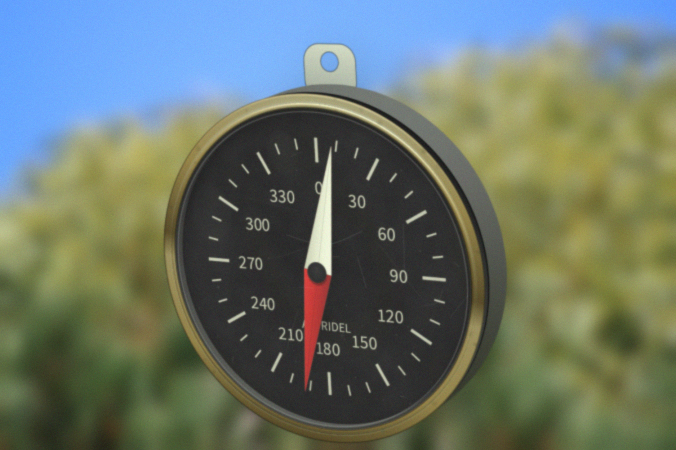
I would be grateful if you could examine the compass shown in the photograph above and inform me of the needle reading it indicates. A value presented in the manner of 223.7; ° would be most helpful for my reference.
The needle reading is 190; °
